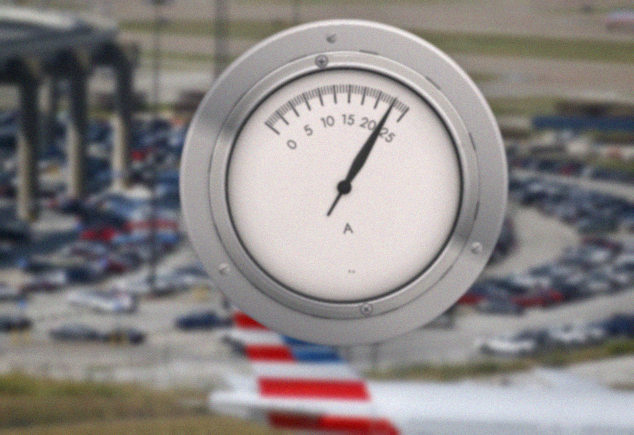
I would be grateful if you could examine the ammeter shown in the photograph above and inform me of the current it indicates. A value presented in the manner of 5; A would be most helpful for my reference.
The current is 22.5; A
